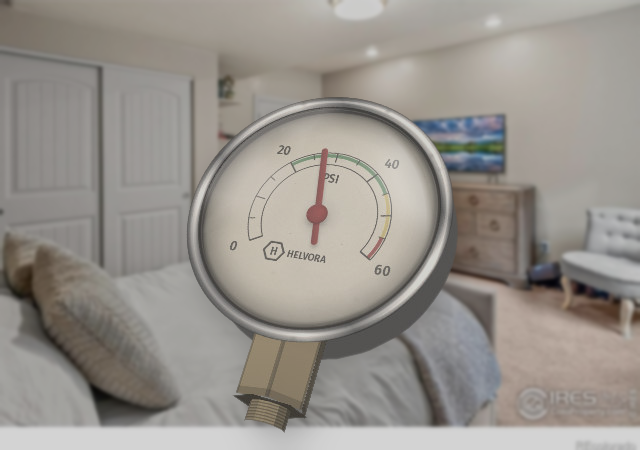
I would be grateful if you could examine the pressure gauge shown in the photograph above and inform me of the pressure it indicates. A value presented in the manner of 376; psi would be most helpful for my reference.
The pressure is 27.5; psi
